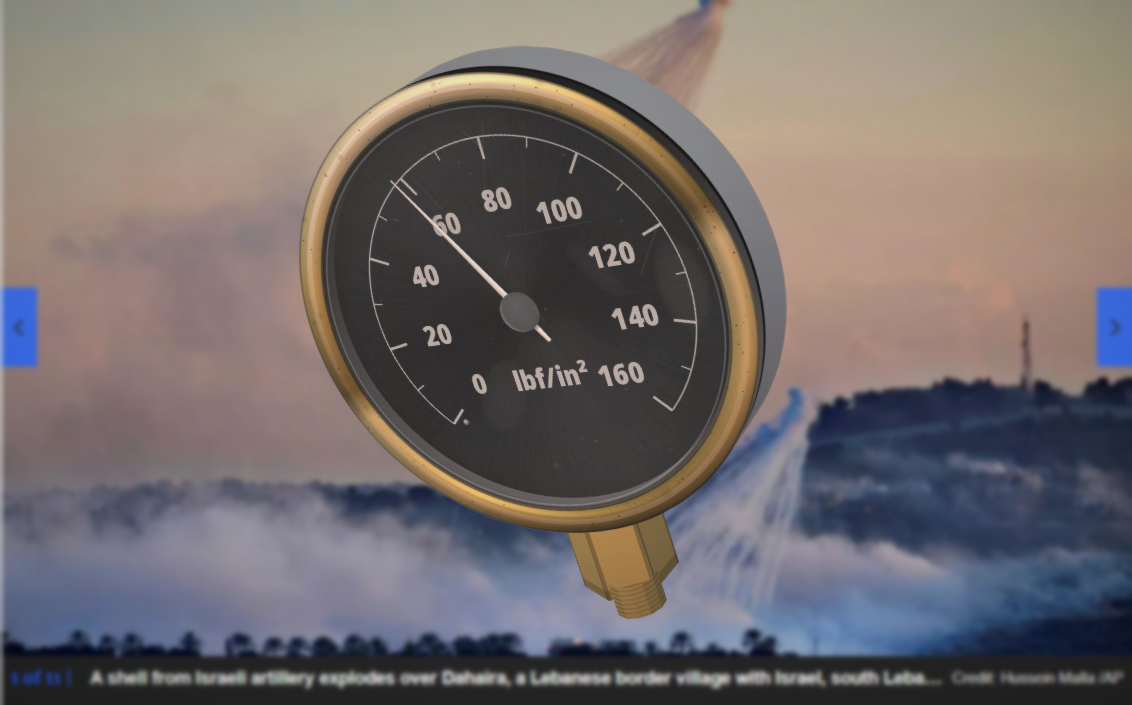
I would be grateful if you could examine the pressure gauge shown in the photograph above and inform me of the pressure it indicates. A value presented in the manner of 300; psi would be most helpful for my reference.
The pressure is 60; psi
